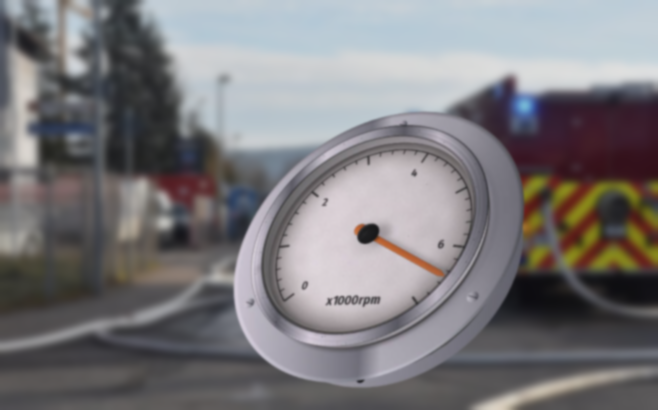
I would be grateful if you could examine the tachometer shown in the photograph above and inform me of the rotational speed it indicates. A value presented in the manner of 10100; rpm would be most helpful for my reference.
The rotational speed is 6500; rpm
